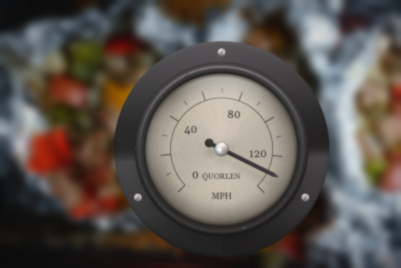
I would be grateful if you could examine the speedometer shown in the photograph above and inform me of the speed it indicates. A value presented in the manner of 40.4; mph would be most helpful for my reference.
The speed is 130; mph
